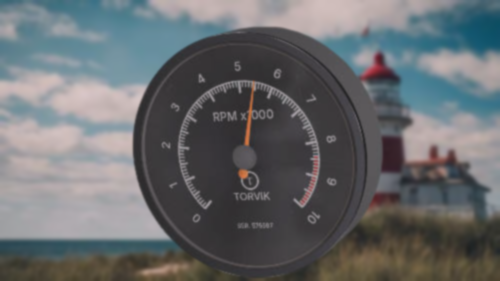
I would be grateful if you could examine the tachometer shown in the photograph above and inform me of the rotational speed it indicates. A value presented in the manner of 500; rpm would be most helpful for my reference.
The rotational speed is 5500; rpm
